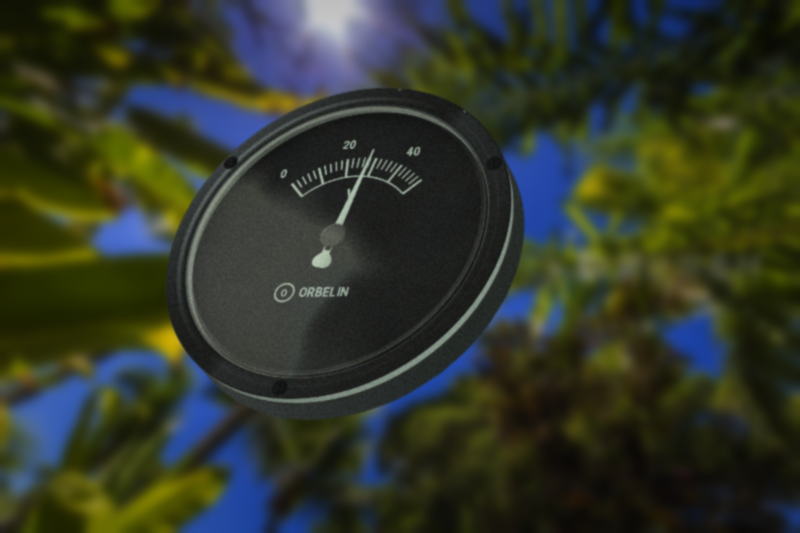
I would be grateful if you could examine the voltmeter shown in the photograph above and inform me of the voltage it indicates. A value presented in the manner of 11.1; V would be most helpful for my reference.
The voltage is 30; V
